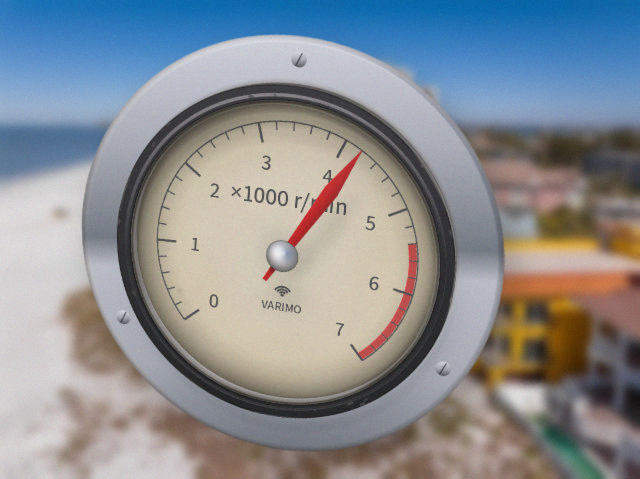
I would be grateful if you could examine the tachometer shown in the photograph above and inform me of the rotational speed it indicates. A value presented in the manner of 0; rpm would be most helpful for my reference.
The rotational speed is 4200; rpm
